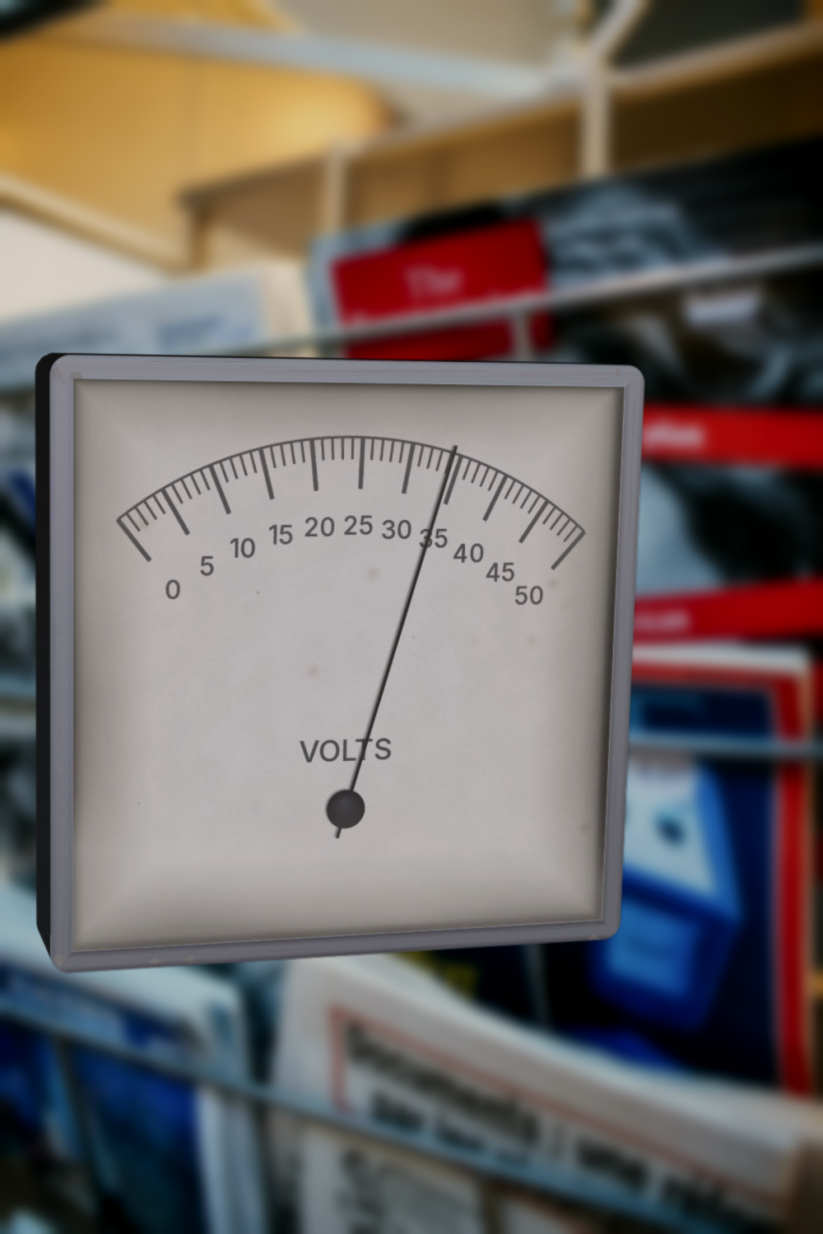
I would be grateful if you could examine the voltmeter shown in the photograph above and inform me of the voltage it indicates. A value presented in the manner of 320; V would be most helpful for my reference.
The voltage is 34; V
